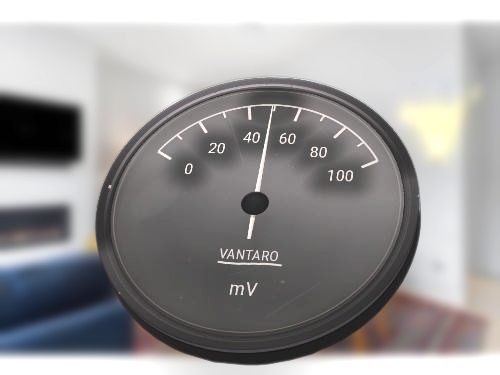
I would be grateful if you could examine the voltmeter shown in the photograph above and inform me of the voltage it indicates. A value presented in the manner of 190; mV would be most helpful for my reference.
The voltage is 50; mV
